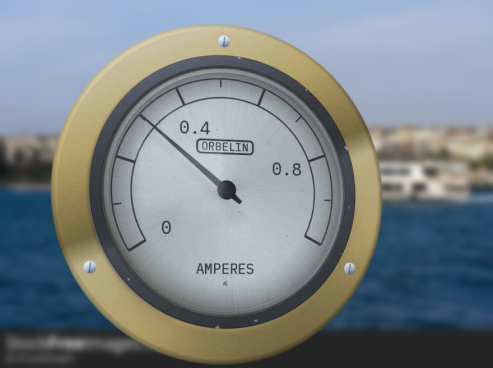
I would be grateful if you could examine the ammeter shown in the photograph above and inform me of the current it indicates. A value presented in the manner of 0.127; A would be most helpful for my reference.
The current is 0.3; A
